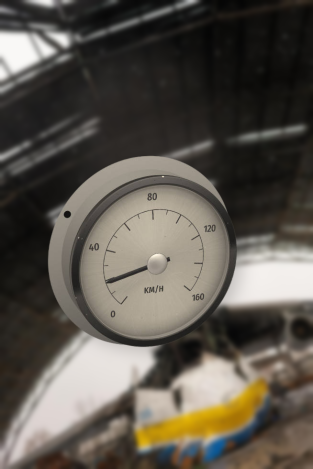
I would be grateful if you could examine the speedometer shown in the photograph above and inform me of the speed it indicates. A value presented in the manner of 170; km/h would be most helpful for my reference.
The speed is 20; km/h
